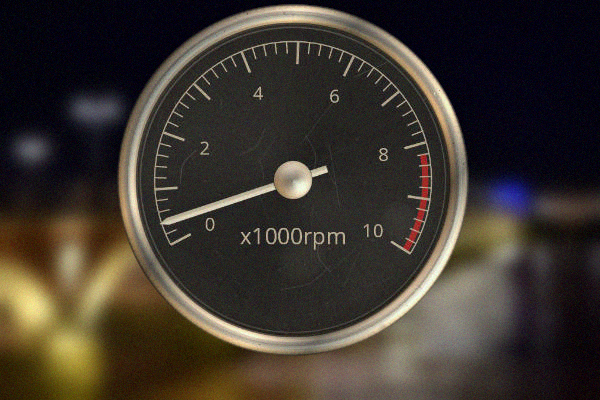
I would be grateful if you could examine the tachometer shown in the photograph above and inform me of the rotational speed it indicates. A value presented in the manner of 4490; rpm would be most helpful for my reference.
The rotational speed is 400; rpm
